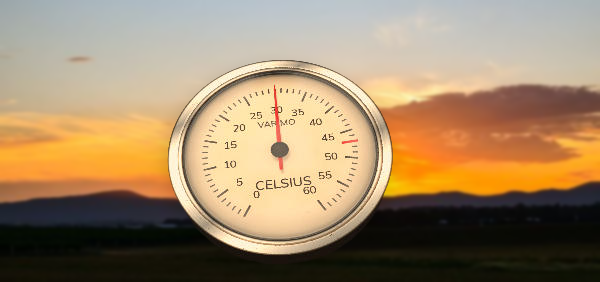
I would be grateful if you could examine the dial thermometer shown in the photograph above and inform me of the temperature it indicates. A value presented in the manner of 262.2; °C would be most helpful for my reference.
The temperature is 30; °C
